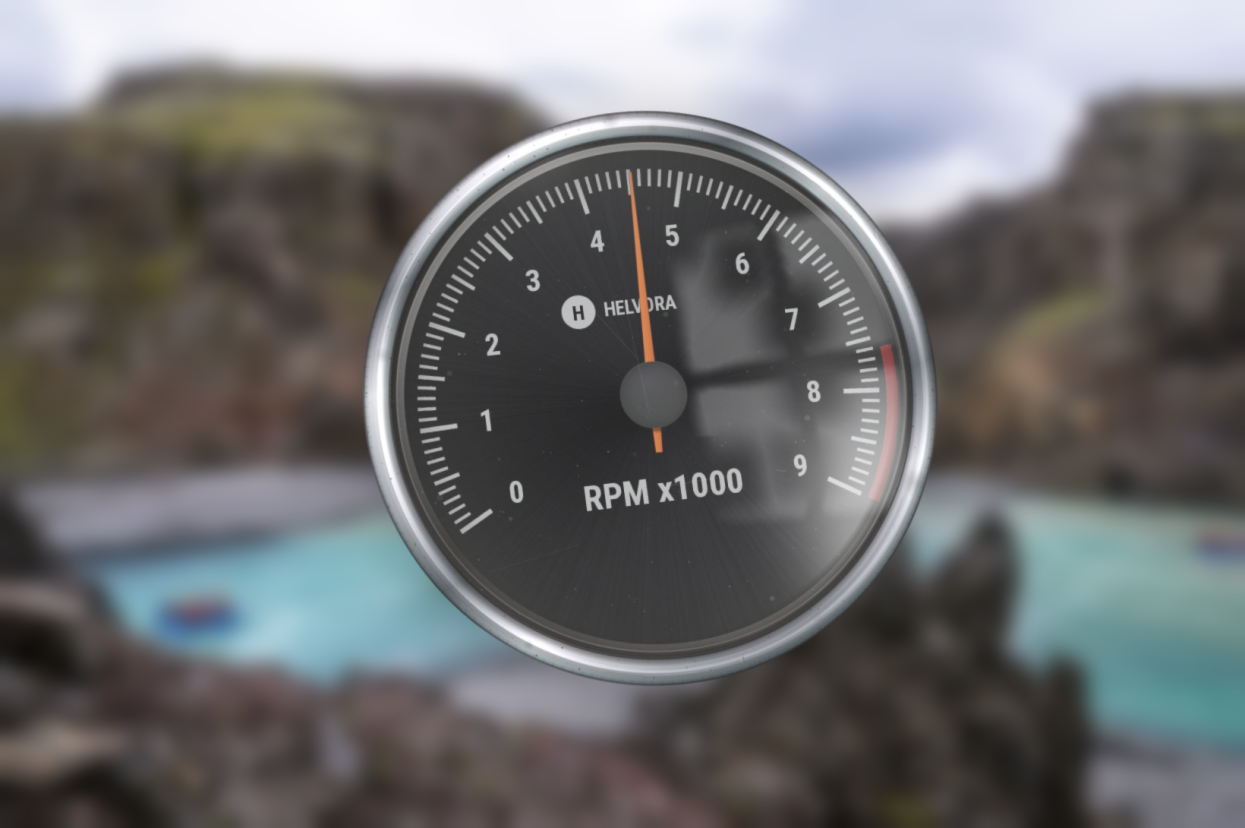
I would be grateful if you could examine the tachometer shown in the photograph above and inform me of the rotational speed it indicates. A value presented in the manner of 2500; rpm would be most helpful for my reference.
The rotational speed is 4500; rpm
